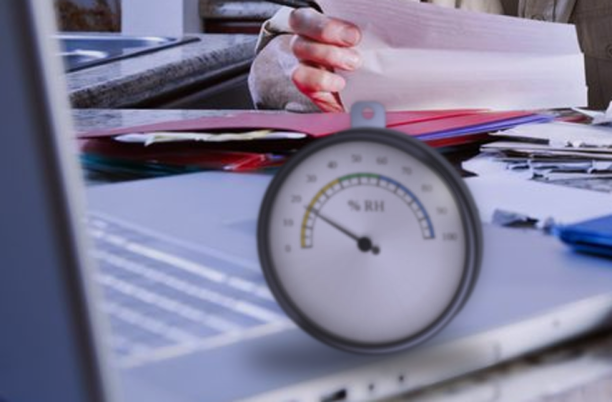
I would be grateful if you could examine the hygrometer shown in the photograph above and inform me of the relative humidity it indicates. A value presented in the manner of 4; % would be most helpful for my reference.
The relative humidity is 20; %
